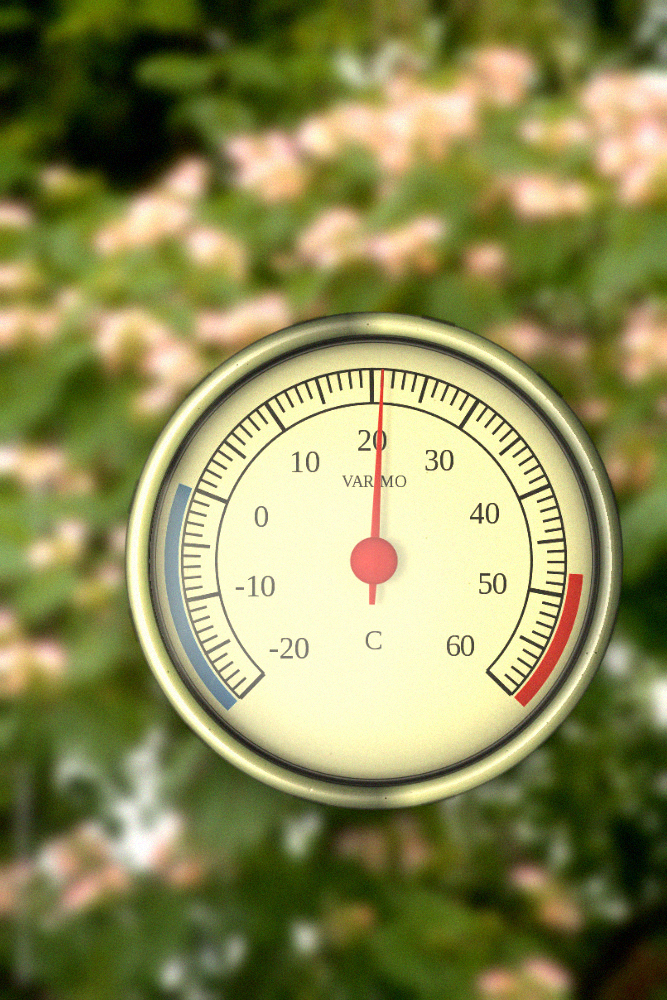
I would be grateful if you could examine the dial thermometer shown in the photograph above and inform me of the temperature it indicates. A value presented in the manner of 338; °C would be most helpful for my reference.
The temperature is 21; °C
